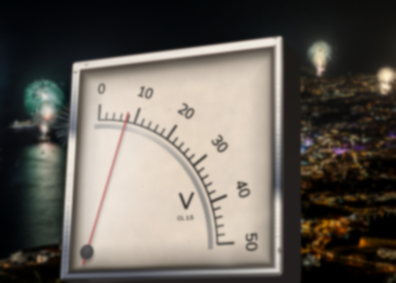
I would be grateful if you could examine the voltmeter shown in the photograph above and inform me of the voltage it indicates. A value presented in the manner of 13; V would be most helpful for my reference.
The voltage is 8; V
